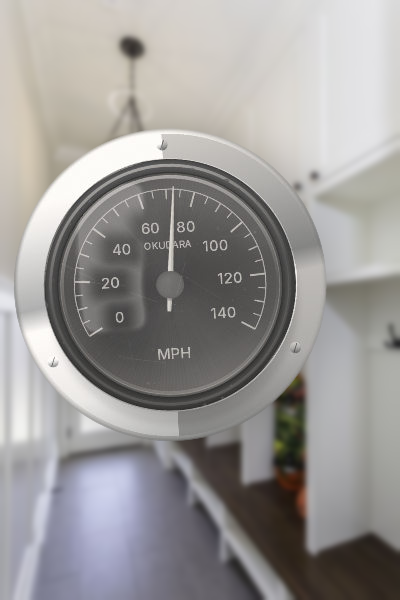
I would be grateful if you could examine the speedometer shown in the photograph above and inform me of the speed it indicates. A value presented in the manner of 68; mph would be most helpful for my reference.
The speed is 72.5; mph
